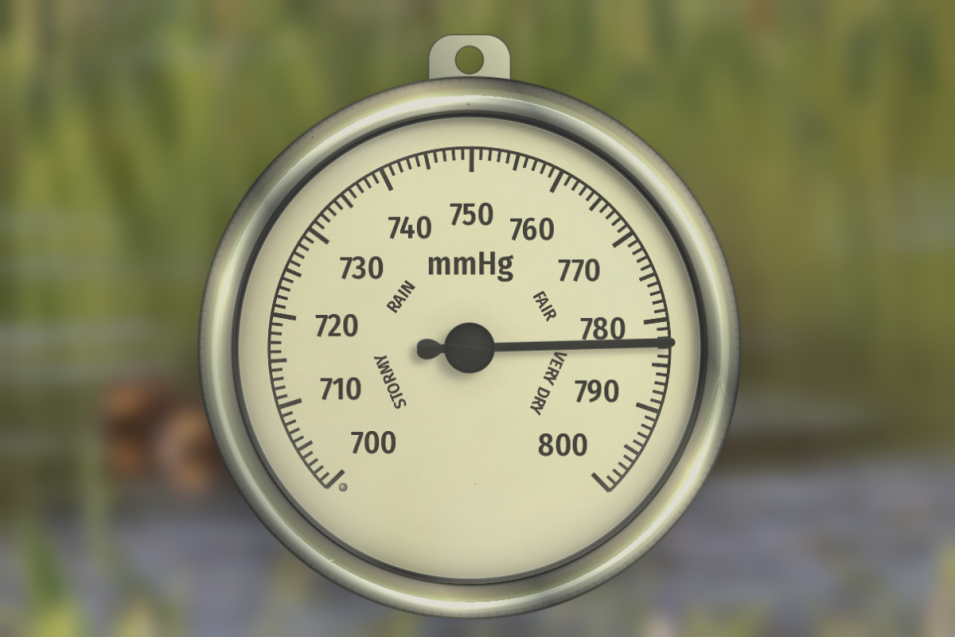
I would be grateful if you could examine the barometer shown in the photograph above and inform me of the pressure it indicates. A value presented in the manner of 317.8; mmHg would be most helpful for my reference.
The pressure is 782.5; mmHg
